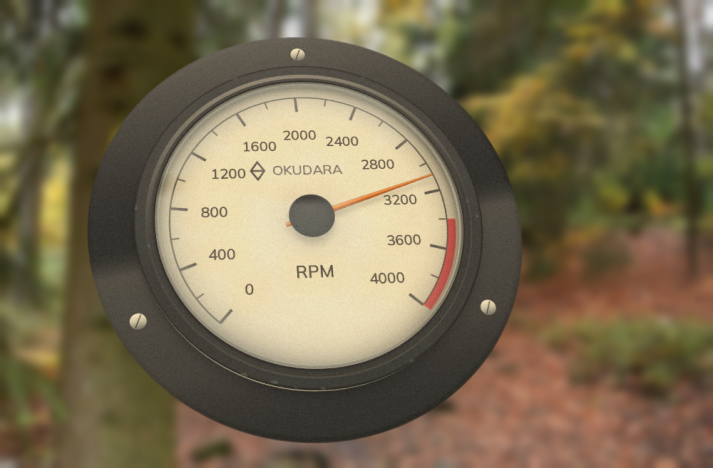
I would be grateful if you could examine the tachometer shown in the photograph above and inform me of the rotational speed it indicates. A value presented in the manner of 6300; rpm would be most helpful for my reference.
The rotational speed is 3100; rpm
